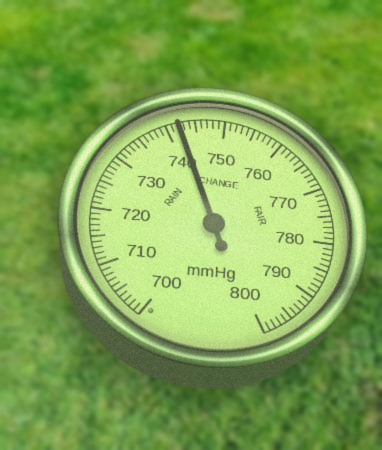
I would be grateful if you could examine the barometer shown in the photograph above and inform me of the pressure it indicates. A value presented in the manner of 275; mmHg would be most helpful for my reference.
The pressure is 742; mmHg
